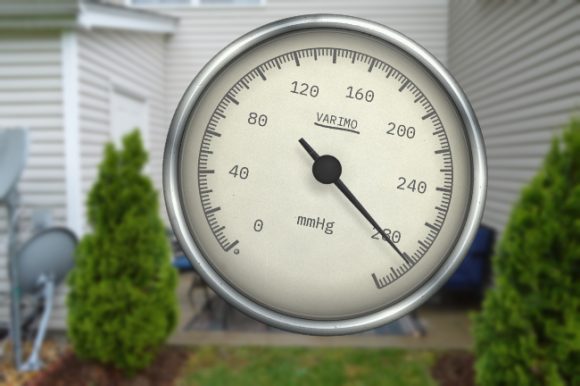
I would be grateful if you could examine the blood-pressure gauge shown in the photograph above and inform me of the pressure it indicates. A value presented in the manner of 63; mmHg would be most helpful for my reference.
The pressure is 282; mmHg
